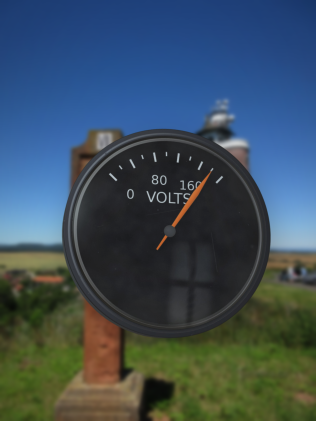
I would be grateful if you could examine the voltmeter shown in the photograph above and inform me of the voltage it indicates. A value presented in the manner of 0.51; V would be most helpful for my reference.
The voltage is 180; V
